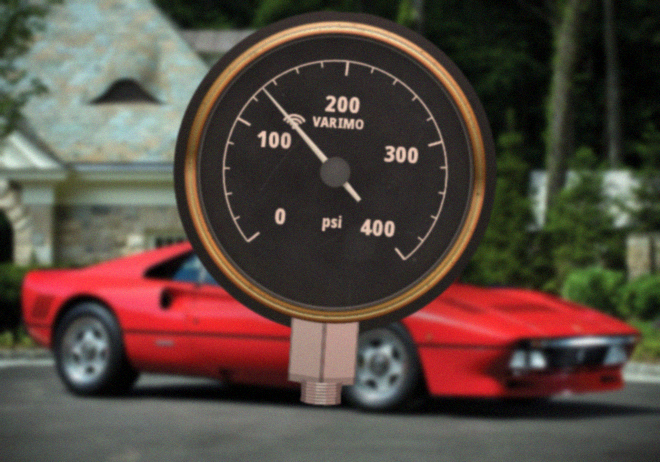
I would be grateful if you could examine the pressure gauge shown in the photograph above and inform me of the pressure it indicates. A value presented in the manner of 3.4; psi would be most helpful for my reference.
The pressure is 130; psi
